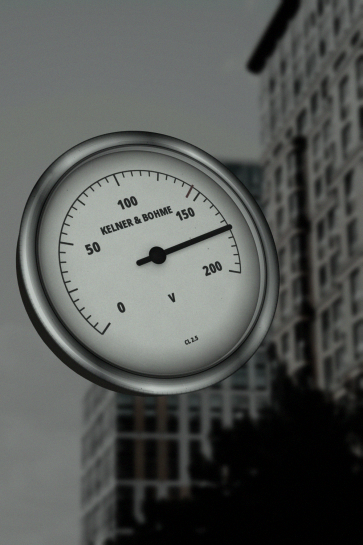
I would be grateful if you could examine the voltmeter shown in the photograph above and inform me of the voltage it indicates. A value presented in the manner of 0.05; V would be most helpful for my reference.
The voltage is 175; V
